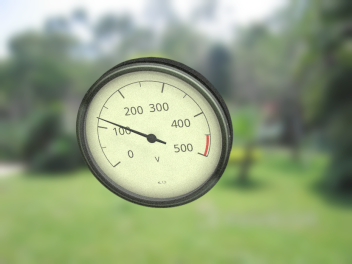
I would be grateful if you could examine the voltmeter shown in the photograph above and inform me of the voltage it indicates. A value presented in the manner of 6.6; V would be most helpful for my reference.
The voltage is 125; V
